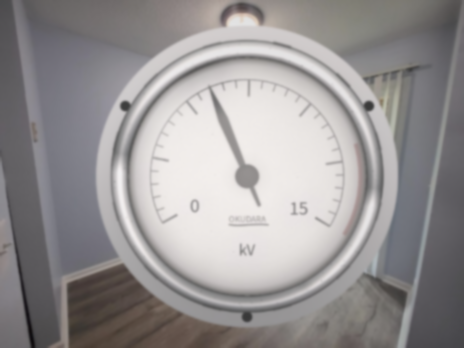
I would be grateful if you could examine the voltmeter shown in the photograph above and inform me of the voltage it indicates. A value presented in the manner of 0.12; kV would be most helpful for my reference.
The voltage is 6; kV
